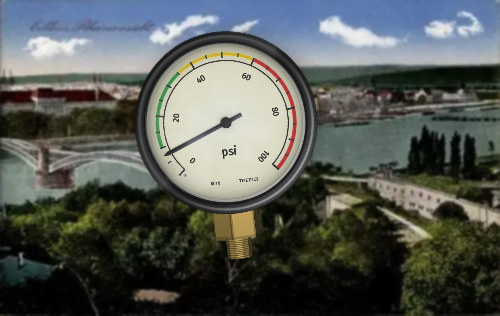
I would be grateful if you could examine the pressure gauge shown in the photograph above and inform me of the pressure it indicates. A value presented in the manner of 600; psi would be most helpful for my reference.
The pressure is 7.5; psi
